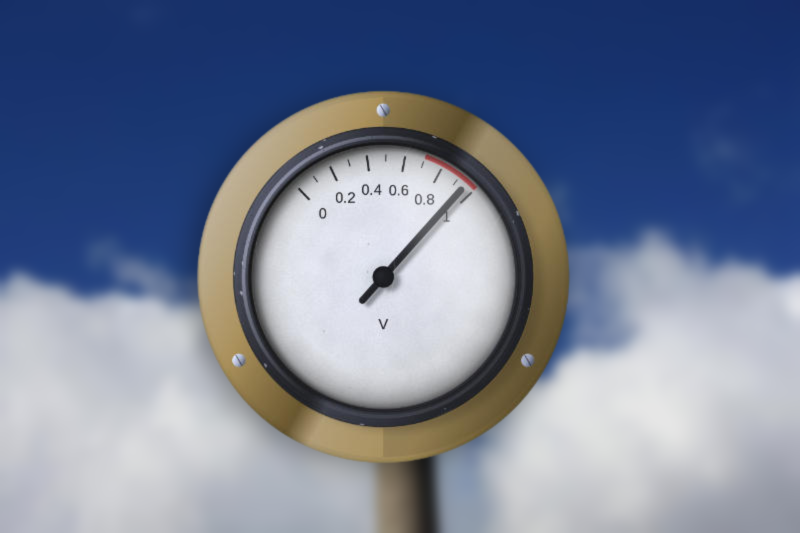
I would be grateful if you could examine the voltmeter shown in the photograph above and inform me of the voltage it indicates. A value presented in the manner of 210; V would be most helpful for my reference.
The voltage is 0.95; V
